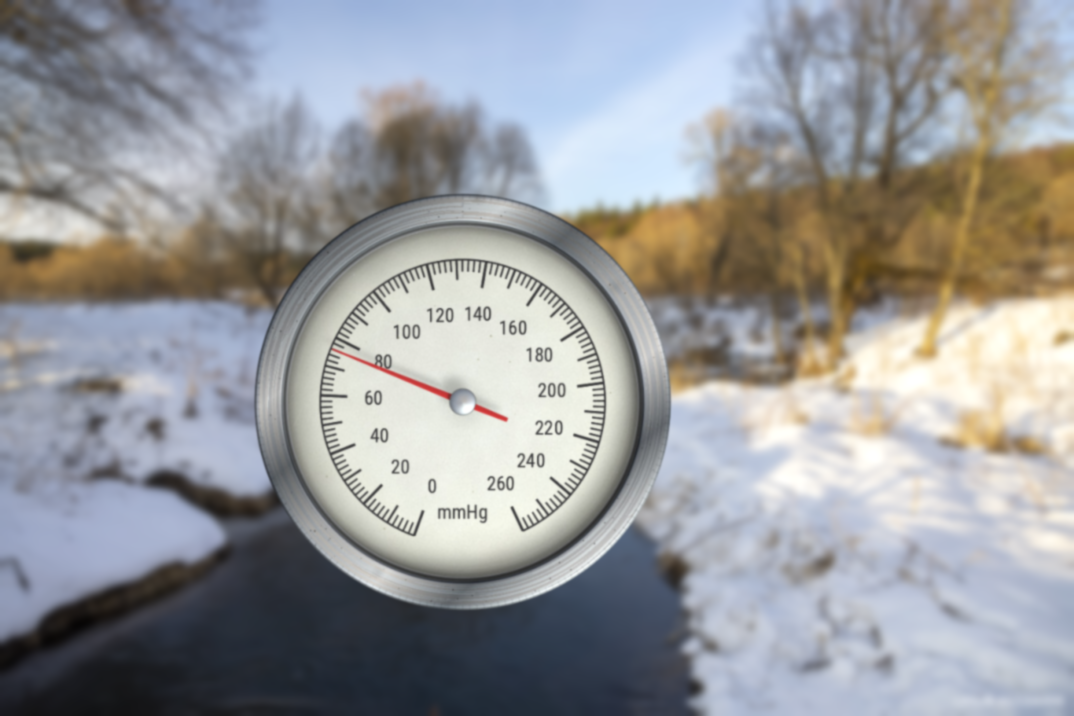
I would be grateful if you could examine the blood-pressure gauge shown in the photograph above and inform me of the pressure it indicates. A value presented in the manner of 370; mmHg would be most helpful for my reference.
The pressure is 76; mmHg
